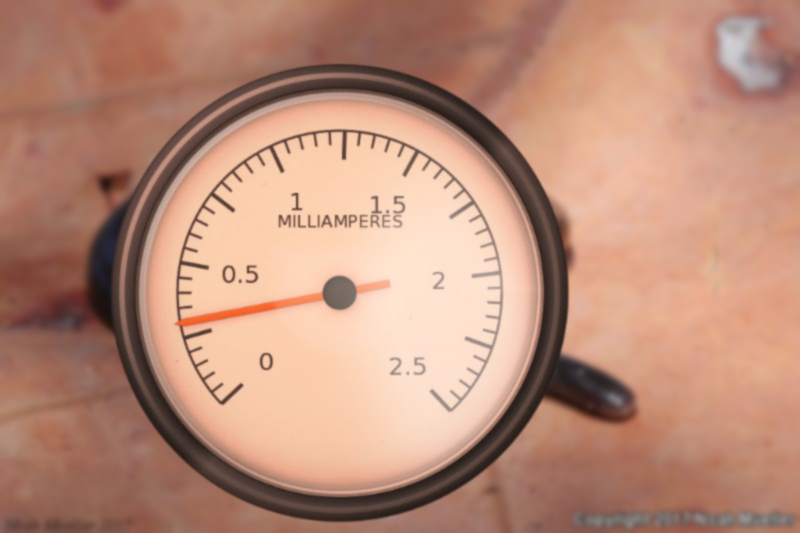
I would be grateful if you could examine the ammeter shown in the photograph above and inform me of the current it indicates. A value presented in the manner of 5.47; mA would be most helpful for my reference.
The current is 0.3; mA
